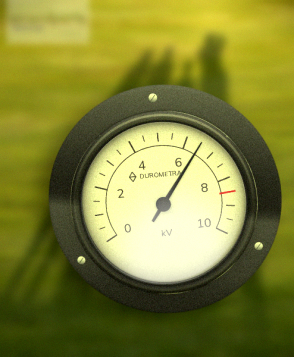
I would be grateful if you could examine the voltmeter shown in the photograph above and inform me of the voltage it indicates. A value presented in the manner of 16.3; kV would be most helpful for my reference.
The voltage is 6.5; kV
